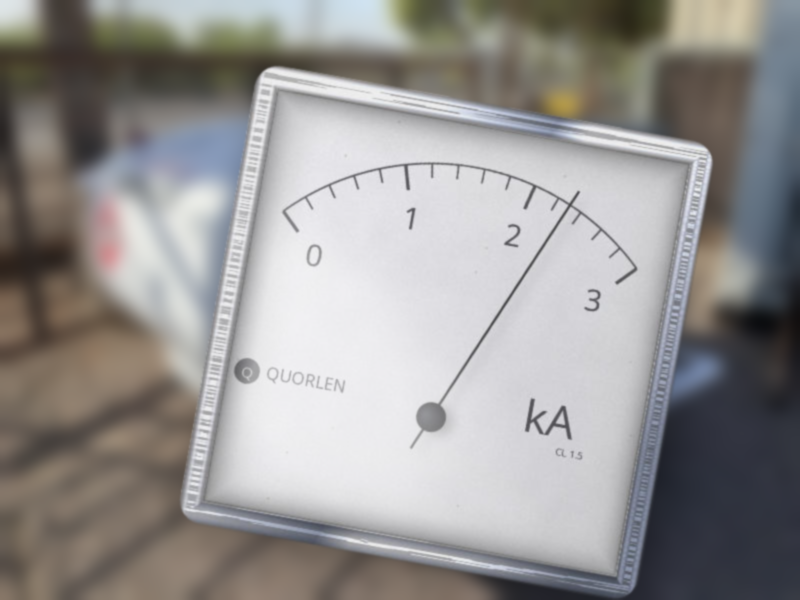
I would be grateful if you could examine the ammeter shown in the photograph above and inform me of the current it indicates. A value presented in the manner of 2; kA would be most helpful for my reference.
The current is 2.3; kA
